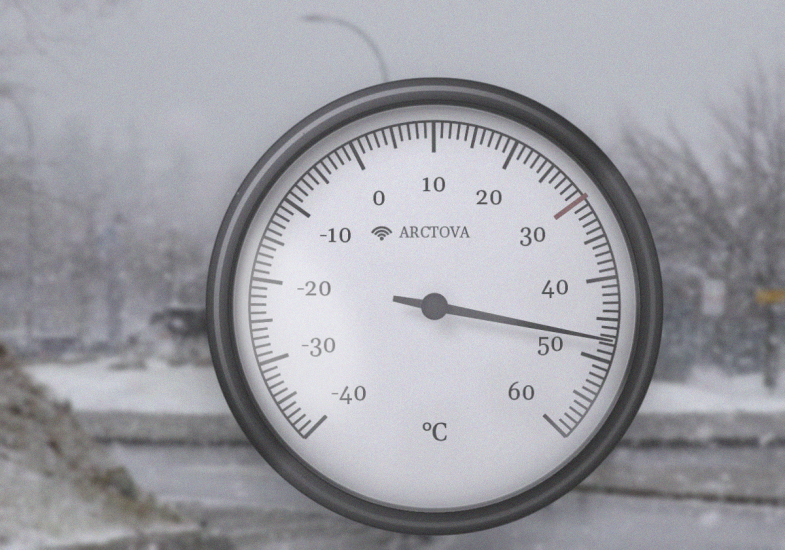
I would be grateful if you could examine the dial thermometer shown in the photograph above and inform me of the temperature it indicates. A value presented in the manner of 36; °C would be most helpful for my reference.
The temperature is 47.5; °C
